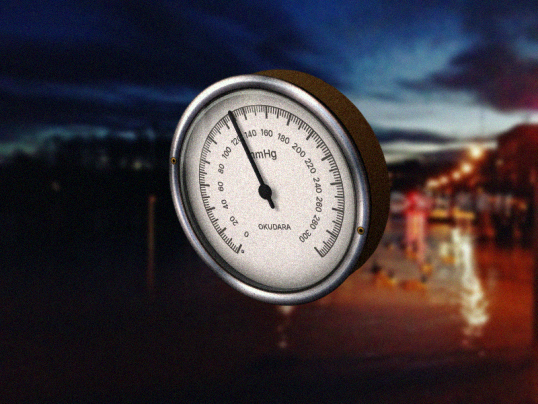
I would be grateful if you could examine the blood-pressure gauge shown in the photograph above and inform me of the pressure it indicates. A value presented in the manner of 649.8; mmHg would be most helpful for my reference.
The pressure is 130; mmHg
